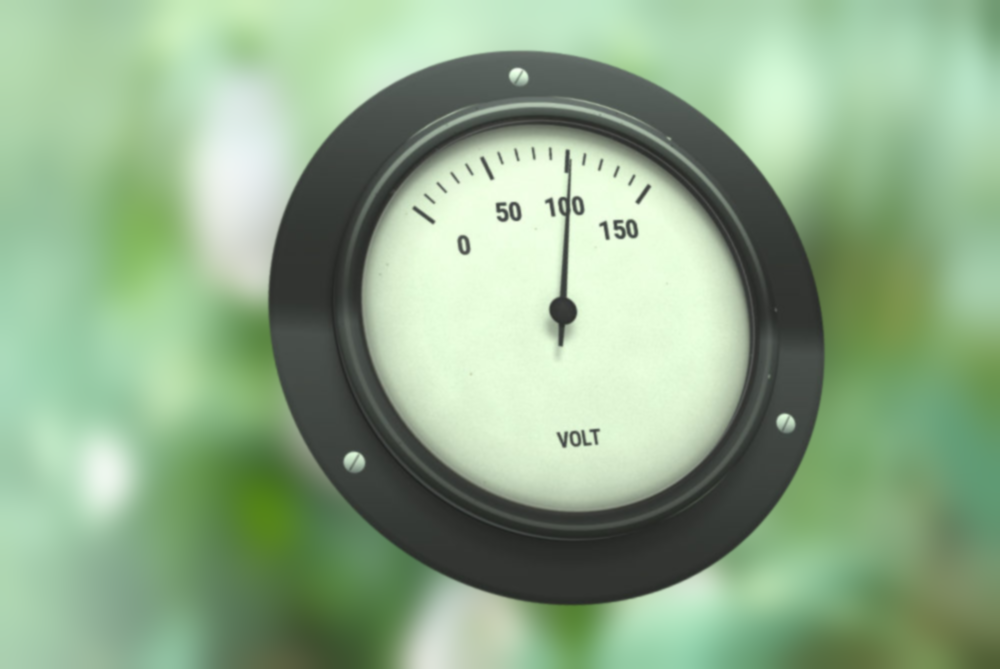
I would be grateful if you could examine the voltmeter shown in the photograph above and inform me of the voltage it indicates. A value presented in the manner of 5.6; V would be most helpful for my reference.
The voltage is 100; V
